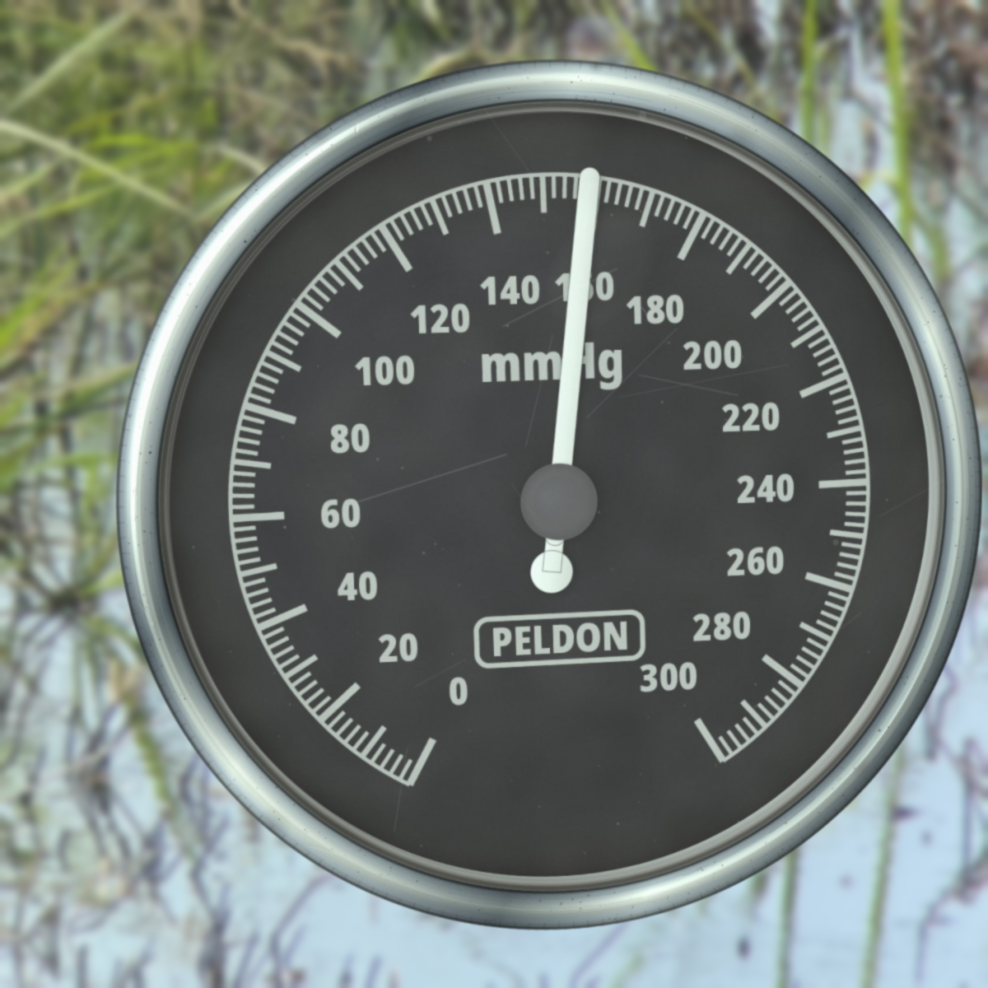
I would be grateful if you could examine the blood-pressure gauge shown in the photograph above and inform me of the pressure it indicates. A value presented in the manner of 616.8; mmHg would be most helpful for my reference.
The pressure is 158; mmHg
